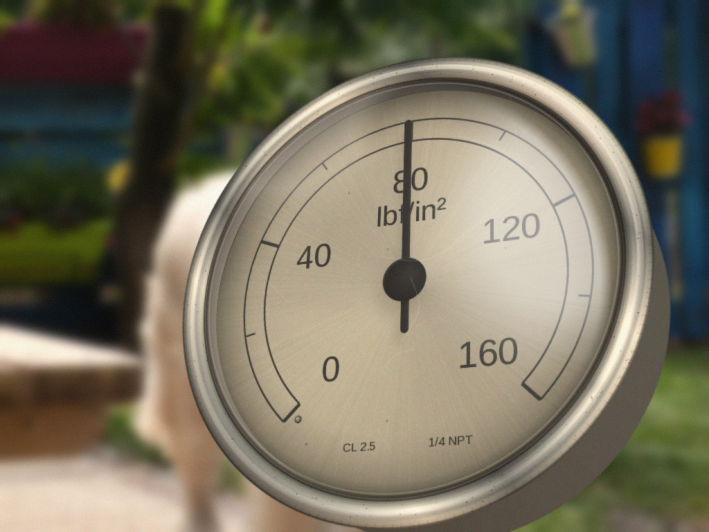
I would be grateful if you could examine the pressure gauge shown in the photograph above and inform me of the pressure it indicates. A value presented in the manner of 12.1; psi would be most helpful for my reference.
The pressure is 80; psi
